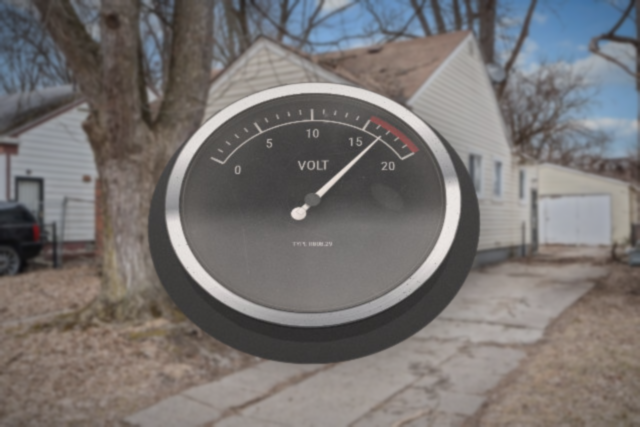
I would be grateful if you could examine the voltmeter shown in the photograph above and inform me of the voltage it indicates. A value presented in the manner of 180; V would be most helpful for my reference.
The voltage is 17; V
